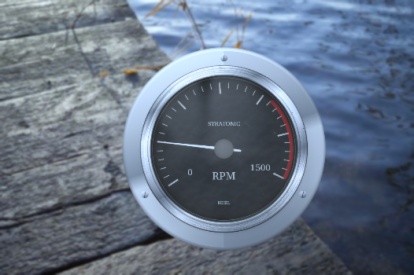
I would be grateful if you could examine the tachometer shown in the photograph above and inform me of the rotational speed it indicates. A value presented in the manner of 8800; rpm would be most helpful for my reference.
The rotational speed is 250; rpm
